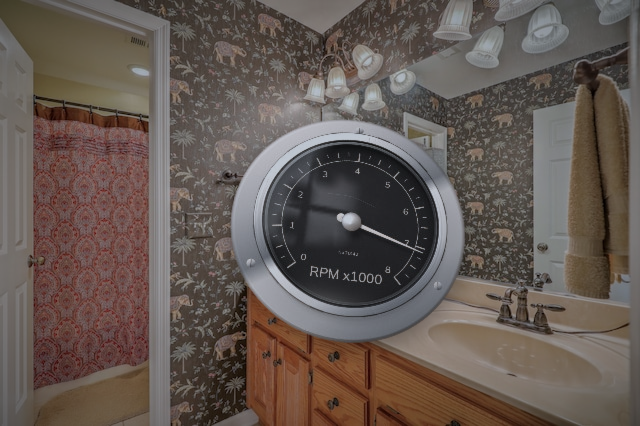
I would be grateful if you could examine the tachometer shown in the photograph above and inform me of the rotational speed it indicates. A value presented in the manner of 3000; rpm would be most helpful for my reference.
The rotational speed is 7125; rpm
